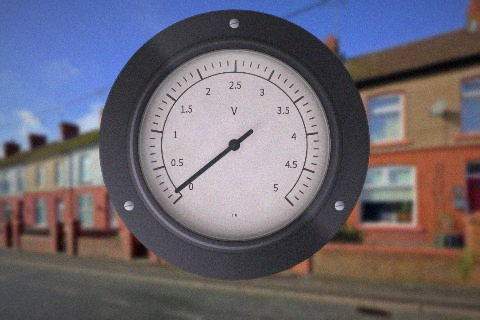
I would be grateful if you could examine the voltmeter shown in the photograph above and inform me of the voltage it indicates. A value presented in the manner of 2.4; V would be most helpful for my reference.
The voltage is 0.1; V
